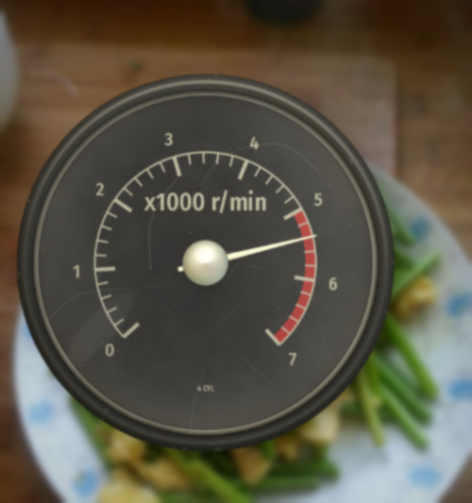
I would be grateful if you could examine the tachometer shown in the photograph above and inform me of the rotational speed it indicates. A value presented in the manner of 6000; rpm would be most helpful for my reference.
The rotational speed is 5400; rpm
